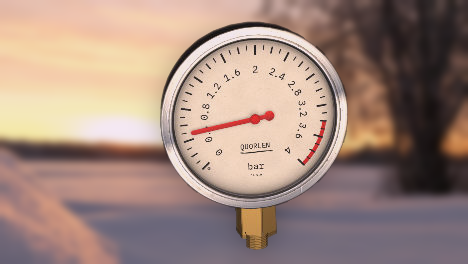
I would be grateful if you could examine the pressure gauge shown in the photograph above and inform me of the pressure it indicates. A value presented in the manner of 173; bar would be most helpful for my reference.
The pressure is 0.5; bar
